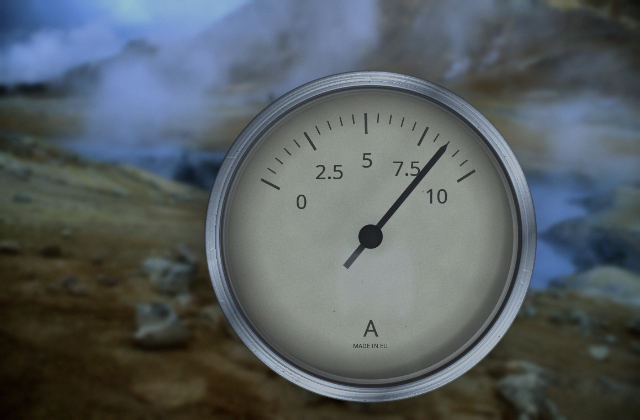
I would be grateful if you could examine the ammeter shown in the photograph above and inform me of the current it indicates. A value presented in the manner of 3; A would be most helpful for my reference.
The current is 8.5; A
